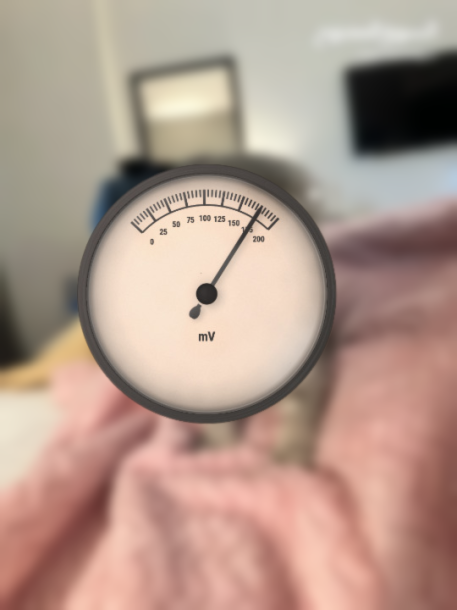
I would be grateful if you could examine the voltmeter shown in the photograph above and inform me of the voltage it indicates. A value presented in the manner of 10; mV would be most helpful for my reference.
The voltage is 175; mV
